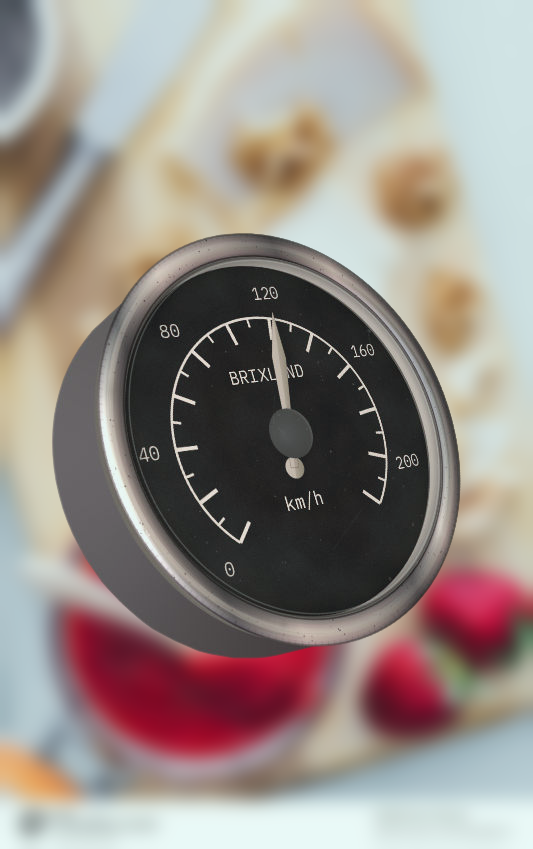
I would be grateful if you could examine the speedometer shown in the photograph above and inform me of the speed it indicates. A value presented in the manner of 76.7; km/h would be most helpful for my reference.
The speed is 120; km/h
